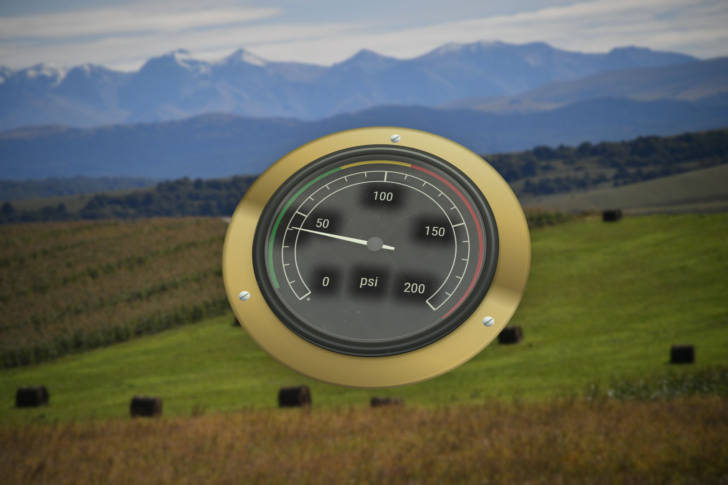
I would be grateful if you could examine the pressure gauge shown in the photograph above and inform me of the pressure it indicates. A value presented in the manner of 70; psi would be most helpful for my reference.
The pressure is 40; psi
